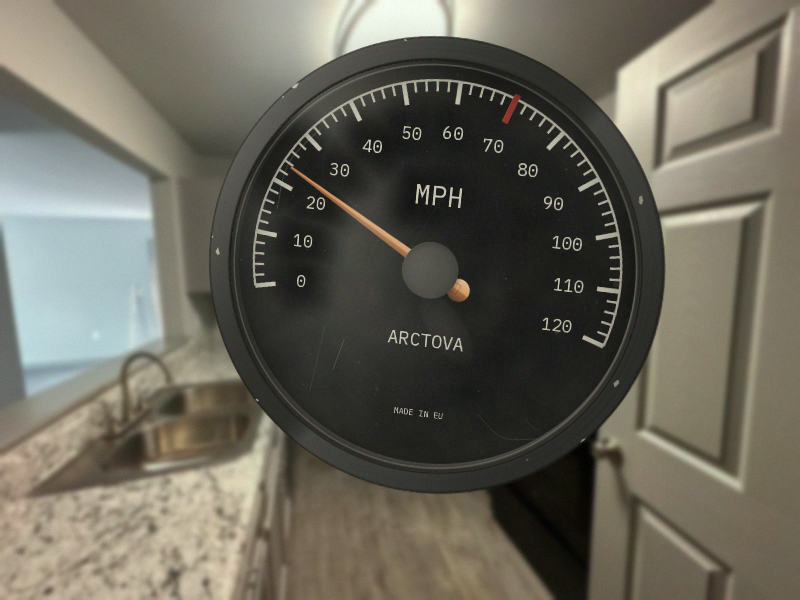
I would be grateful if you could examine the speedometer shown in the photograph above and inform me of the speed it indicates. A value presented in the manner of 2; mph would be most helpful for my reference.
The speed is 24; mph
